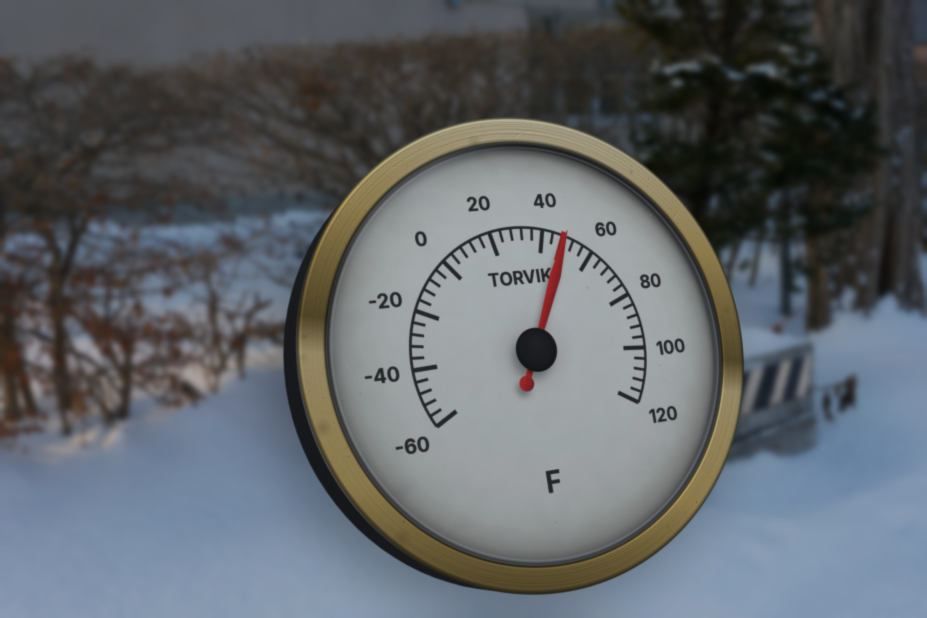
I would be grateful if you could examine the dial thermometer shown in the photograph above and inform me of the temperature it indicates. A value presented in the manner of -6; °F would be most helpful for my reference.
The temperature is 48; °F
